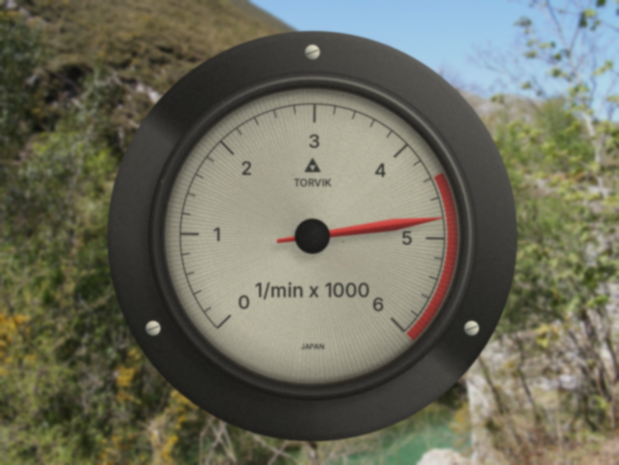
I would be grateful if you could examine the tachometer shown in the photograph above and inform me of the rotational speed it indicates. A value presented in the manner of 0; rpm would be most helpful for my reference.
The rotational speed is 4800; rpm
